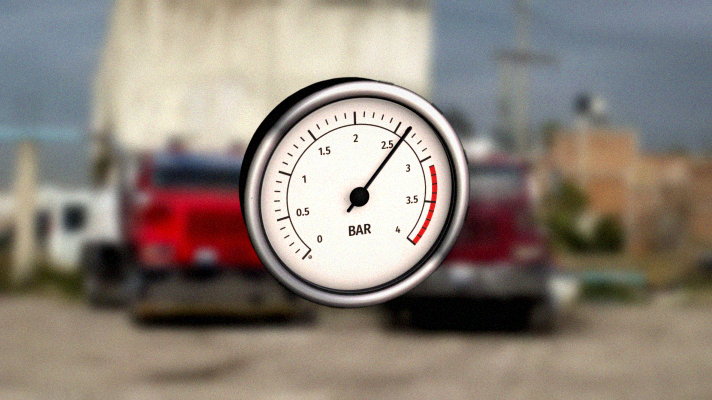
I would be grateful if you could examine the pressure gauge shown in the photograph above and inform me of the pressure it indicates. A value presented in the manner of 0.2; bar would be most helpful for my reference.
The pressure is 2.6; bar
